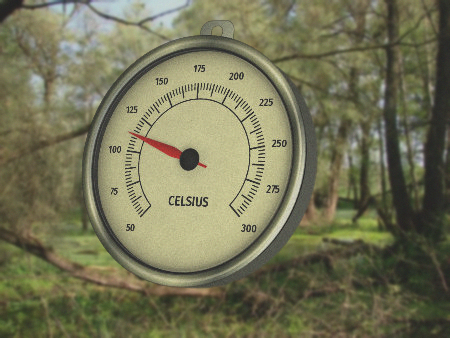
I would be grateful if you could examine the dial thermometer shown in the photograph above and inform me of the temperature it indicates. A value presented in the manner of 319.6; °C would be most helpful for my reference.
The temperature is 112.5; °C
